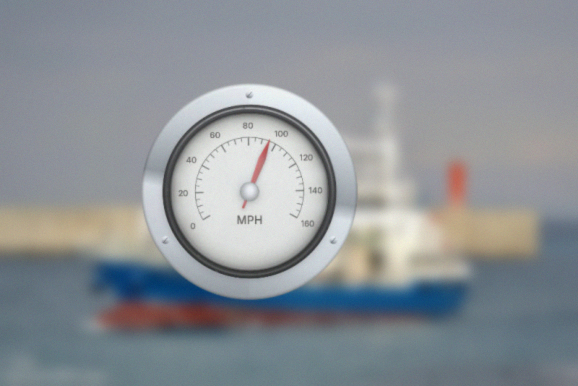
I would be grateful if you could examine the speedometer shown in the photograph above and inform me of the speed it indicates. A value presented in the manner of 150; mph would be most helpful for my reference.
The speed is 95; mph
